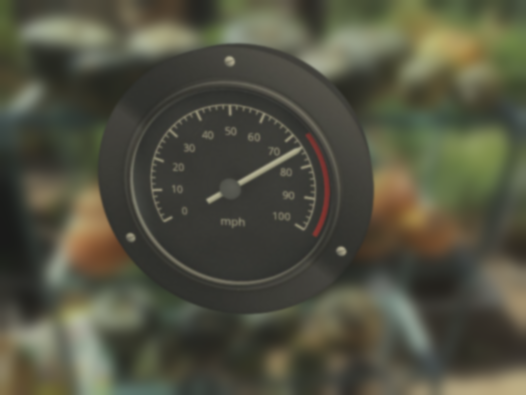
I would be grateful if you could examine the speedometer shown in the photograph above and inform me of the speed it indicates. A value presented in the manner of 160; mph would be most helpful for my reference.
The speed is 74; mph
